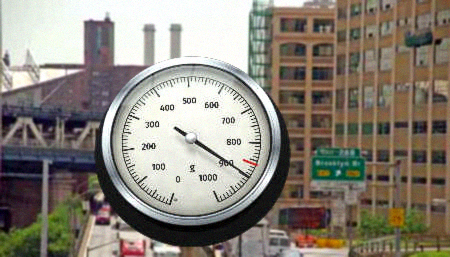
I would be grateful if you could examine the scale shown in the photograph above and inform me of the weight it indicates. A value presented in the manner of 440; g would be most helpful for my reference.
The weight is 900; g
